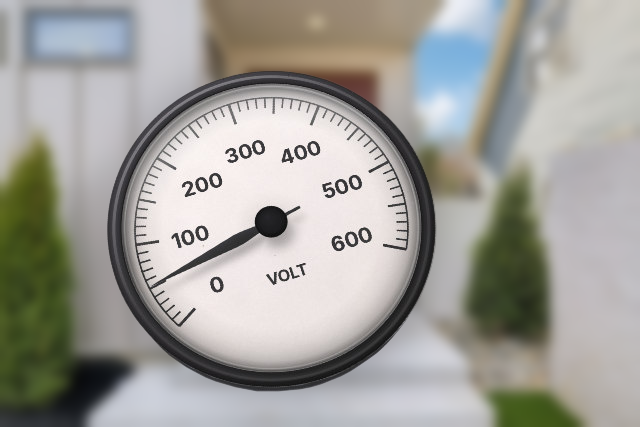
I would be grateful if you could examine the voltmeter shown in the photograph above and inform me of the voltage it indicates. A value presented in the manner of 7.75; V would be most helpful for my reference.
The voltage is 50; V
